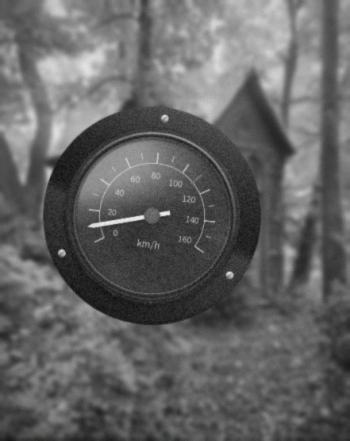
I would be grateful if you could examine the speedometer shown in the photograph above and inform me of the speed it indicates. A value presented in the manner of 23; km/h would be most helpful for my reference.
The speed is 10; km/h
